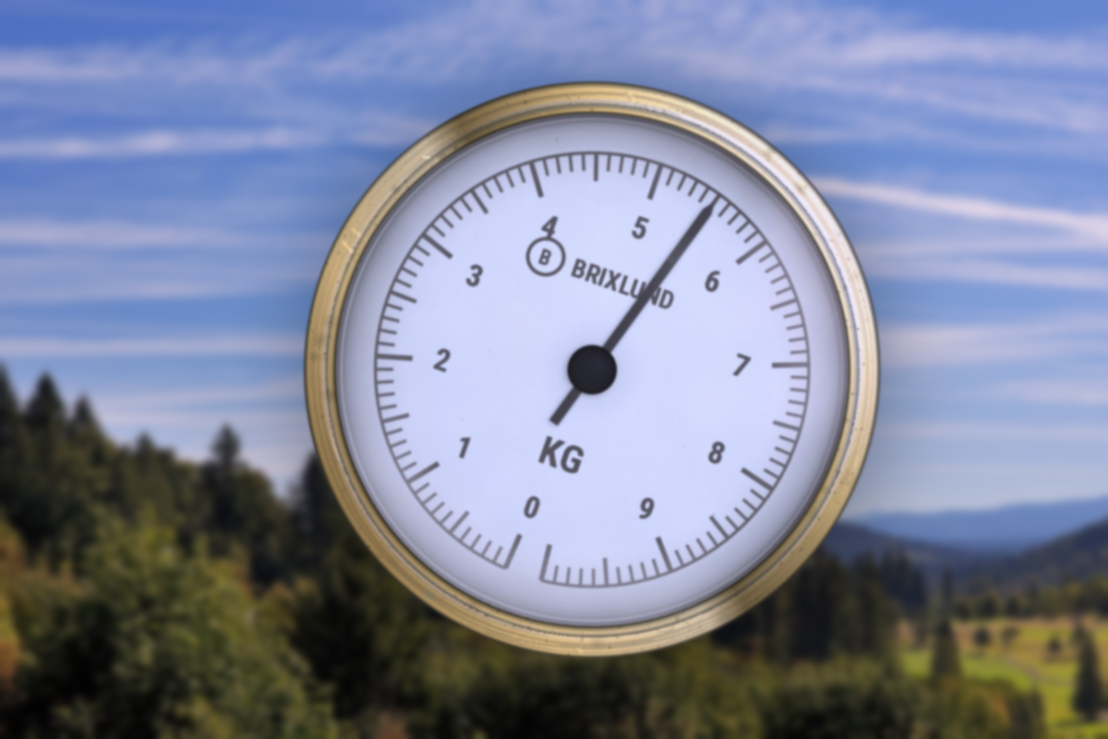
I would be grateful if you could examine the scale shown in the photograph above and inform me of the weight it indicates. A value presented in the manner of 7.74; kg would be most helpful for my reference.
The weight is 5.5; kg
